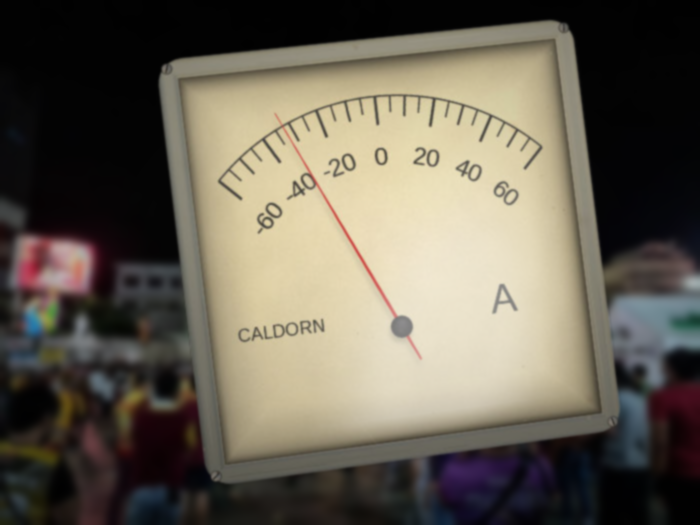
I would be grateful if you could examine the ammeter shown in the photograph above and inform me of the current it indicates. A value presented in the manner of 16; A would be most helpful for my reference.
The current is -32.5; A
